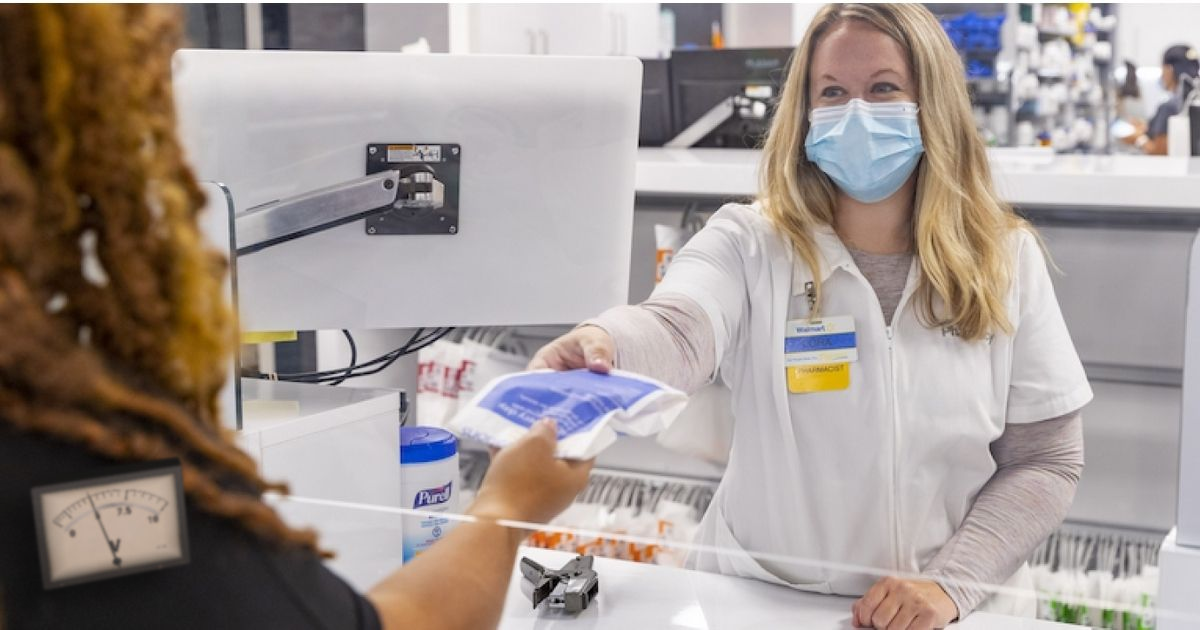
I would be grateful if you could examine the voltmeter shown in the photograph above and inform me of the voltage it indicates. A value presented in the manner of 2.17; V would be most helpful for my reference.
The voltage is 5; V
